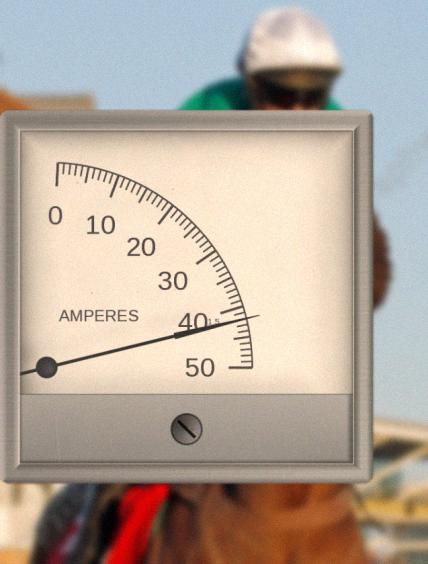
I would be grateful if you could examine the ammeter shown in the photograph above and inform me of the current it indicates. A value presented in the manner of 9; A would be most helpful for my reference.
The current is 42; A
